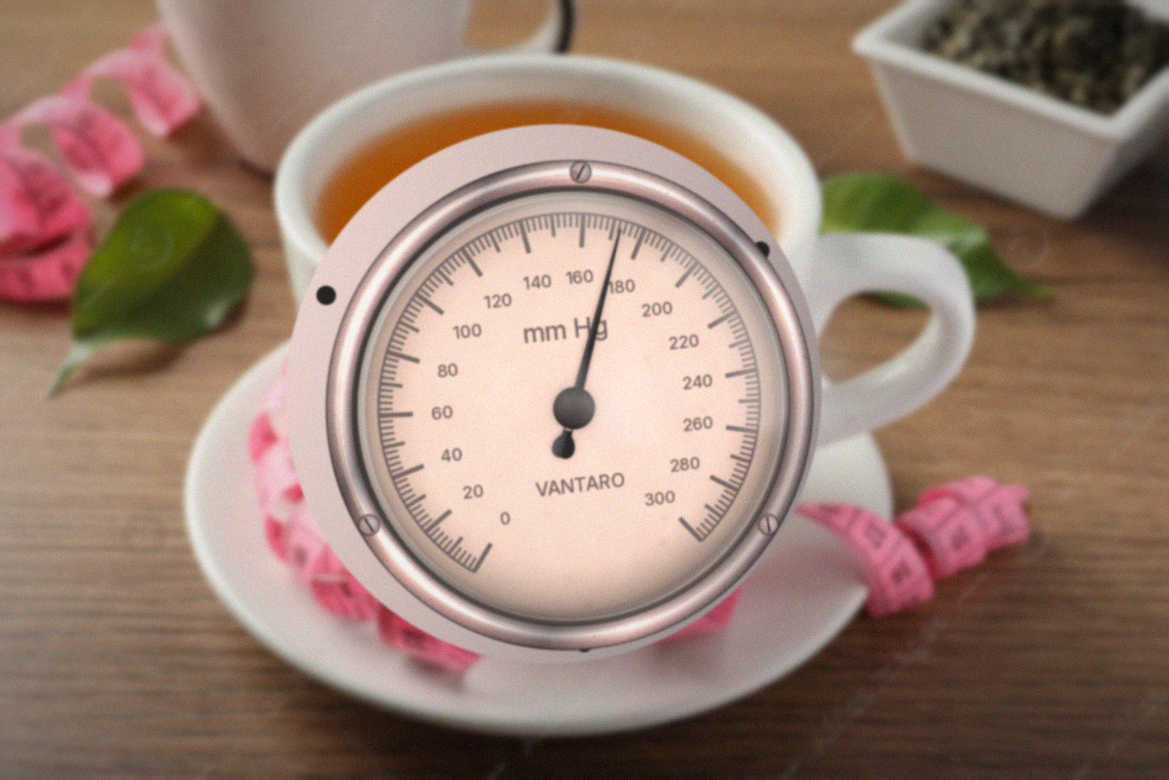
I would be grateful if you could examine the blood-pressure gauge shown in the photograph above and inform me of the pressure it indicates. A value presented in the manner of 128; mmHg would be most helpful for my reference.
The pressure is 172; mmHg
